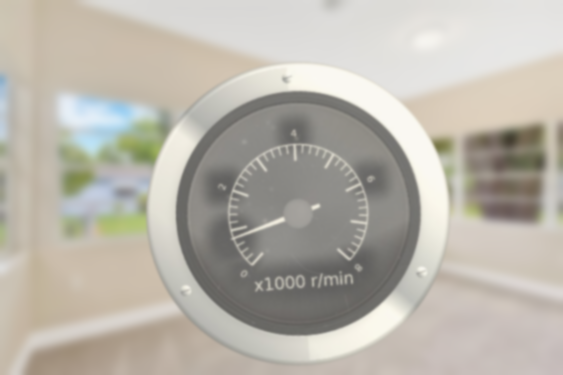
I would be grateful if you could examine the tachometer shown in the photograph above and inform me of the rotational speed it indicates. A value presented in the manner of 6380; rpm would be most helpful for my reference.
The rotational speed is 800; rpm
